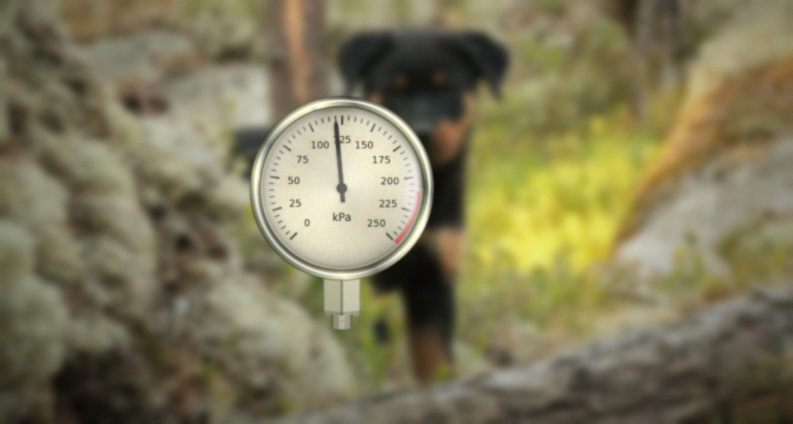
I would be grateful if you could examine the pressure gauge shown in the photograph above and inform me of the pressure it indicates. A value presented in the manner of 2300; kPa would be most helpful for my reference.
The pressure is 120; kPa
